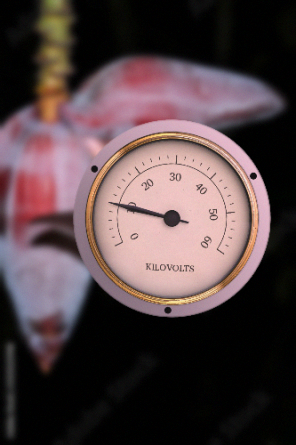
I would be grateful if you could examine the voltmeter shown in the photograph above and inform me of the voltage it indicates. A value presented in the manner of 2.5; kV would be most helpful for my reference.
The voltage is 10; kV
